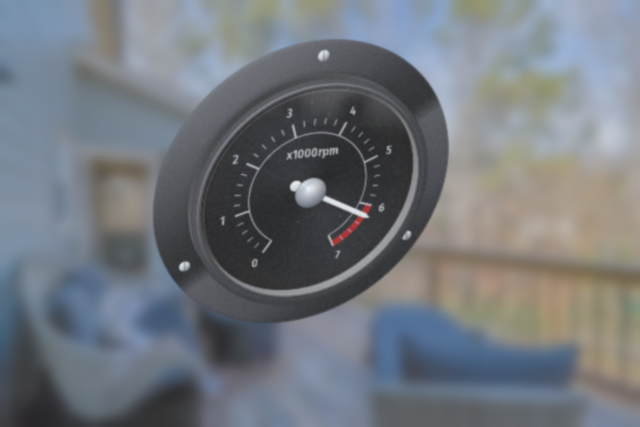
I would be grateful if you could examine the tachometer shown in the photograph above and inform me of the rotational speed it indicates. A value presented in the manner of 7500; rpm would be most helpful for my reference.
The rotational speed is 6200; rpm
